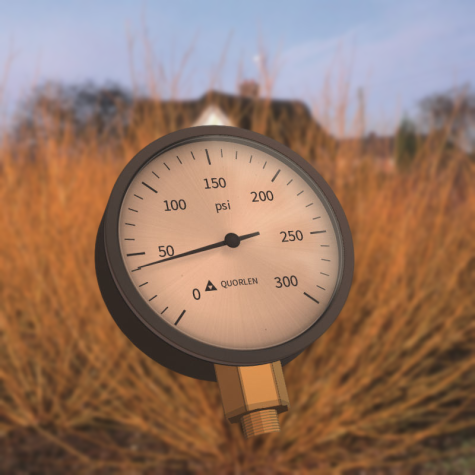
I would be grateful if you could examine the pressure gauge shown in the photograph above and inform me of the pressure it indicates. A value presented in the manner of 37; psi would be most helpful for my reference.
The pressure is 40; psi
